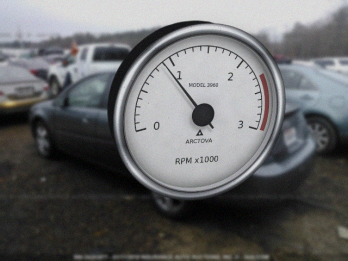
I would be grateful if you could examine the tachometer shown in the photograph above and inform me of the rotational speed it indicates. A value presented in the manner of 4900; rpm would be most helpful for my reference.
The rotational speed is 900; rpm
